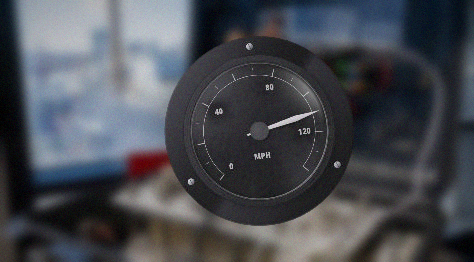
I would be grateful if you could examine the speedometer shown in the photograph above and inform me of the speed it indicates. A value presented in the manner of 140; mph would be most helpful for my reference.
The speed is 110; mph
